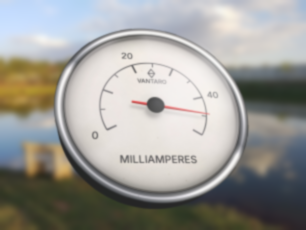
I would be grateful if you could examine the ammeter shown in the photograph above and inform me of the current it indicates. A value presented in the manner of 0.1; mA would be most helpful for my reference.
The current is 45; mA
